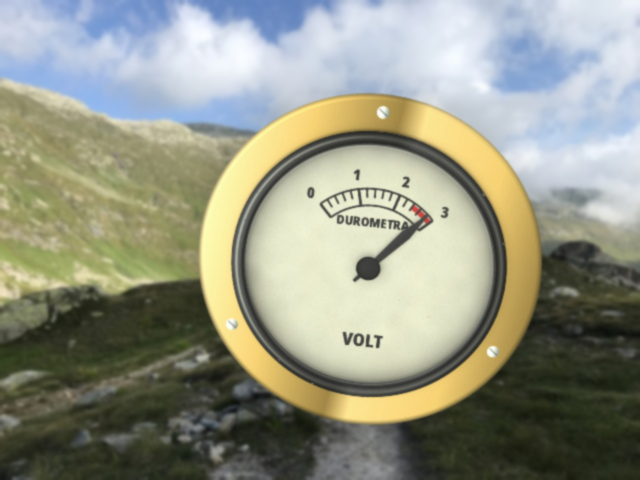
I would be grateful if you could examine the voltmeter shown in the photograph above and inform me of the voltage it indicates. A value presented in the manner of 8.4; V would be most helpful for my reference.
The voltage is 2.8; V
